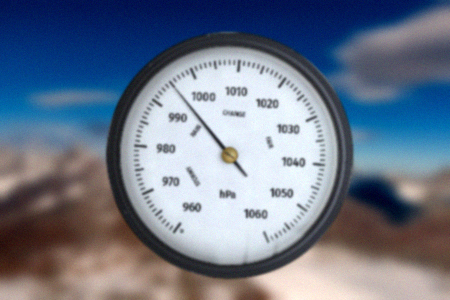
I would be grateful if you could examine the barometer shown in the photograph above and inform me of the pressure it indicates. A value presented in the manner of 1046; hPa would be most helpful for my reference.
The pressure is 995; hPa
